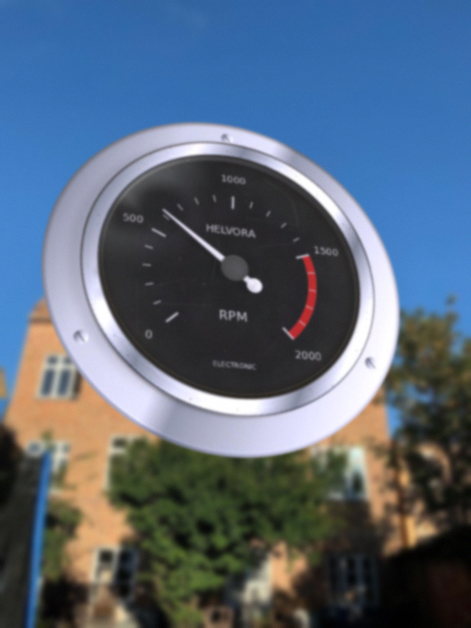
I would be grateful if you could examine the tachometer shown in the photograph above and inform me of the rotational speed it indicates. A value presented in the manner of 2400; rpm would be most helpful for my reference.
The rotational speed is 600; rpm
